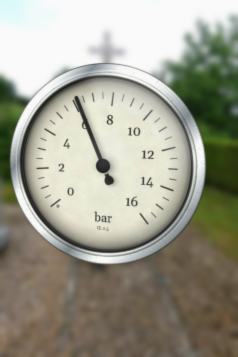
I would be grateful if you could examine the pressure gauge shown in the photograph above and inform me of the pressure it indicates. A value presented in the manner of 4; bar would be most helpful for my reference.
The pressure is 6.25; bar
